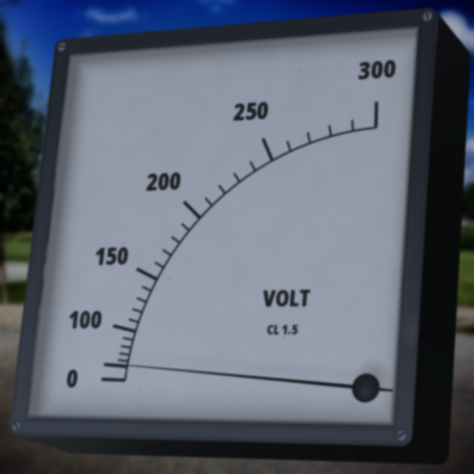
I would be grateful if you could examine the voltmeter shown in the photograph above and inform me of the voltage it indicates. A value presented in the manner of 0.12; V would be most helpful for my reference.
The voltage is 50; V
